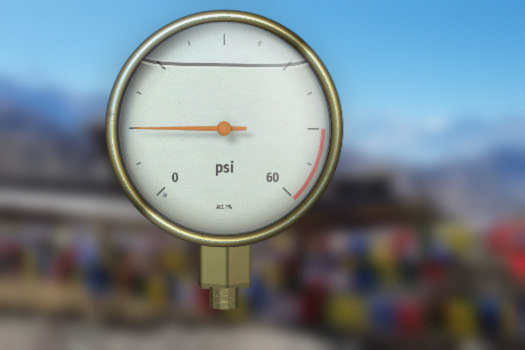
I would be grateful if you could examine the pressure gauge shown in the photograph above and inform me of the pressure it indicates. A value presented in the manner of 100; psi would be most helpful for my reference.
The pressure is 10; psi
